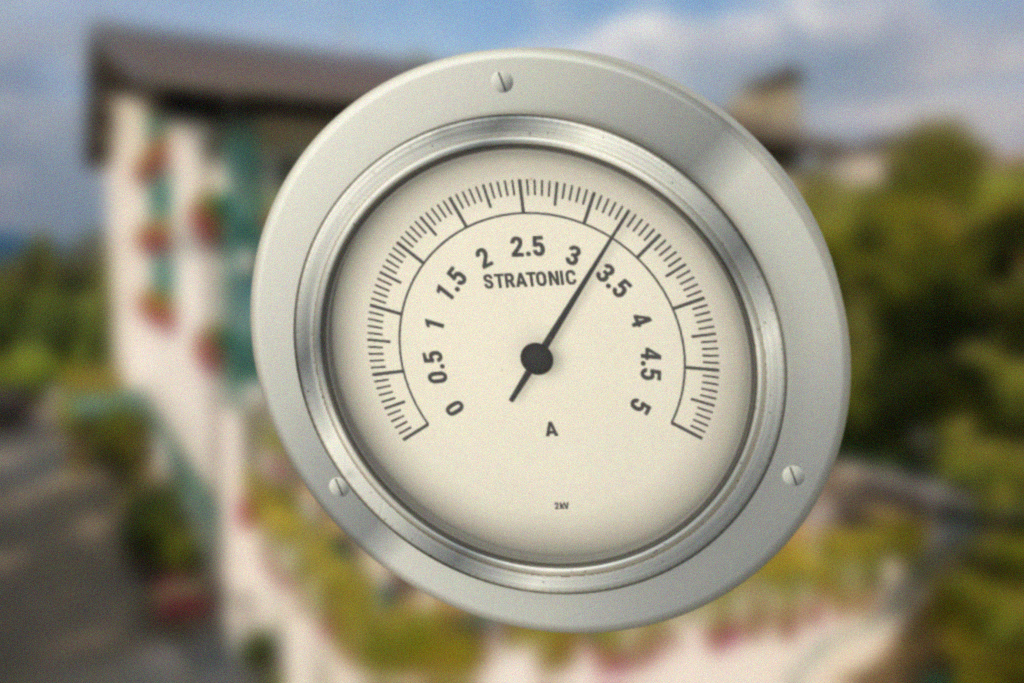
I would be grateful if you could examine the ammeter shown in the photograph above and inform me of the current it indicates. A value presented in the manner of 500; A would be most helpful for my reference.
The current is 3.25; A
